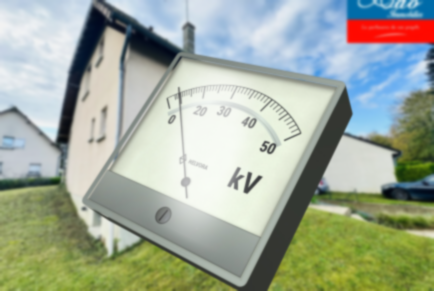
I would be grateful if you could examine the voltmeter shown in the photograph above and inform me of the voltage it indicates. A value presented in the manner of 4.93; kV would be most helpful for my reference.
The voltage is 10; kV
